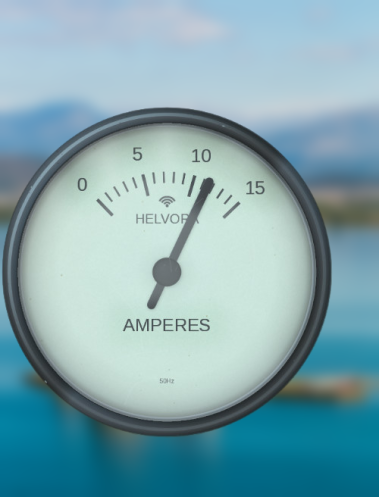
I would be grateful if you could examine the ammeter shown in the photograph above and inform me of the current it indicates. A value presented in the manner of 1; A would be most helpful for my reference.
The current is 11.5; A
